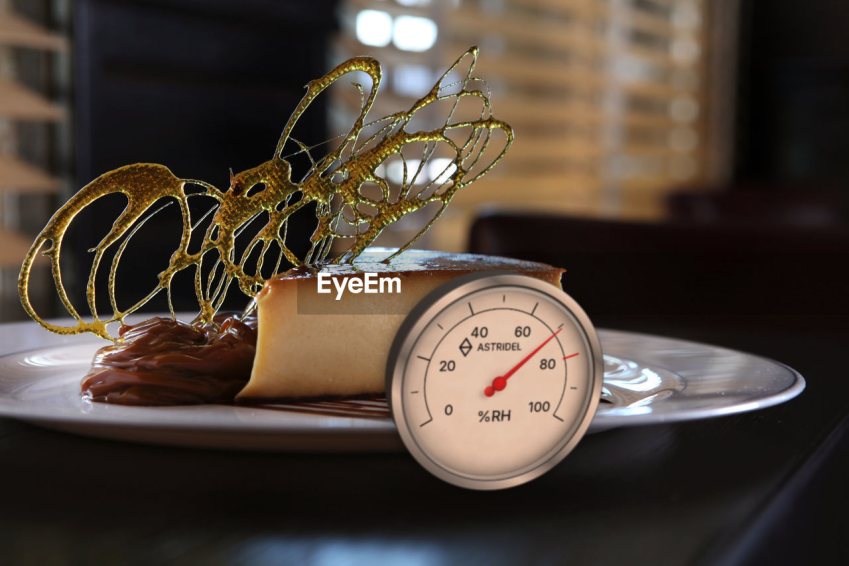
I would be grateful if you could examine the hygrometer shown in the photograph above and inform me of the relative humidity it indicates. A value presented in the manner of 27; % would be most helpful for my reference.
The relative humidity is 70; %
